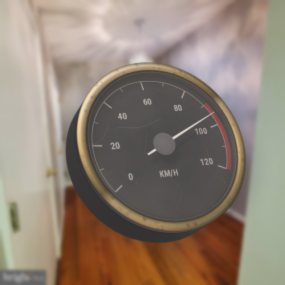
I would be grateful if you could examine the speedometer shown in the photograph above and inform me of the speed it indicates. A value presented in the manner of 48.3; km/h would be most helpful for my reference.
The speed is 95; km/h
